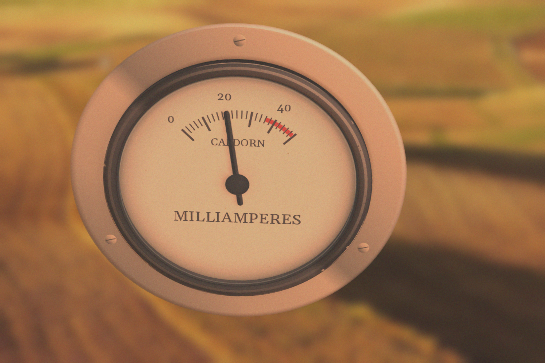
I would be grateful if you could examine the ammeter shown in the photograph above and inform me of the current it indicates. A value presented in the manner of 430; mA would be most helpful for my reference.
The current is 20; mA
